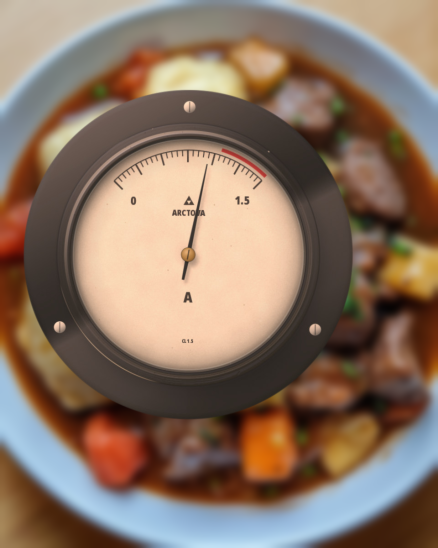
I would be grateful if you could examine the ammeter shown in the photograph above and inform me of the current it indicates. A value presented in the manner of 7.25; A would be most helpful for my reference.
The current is 0.95; A
